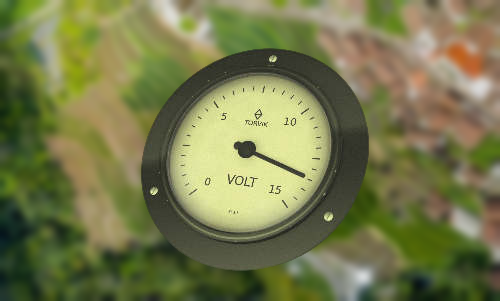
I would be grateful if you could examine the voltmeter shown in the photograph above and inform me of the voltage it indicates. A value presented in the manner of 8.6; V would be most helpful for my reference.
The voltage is 13.5; V
